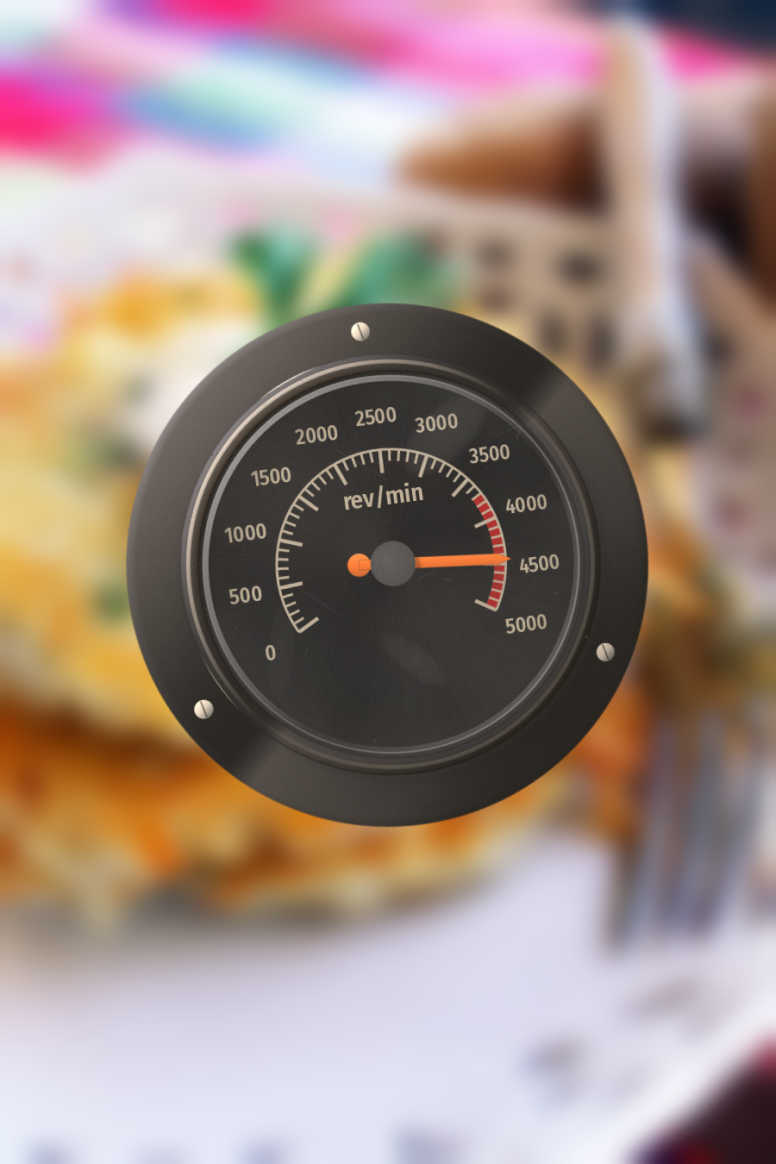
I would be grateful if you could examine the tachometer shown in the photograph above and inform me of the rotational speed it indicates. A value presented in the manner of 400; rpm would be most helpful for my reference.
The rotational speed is 4450; rpm
